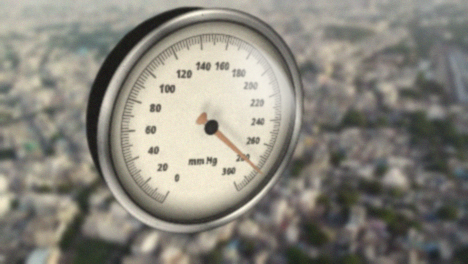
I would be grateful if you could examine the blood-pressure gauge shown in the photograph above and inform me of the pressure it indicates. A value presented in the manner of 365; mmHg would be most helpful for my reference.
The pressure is 280; mmHg
